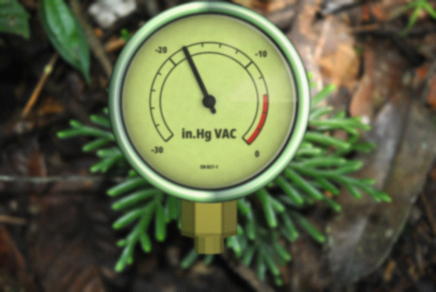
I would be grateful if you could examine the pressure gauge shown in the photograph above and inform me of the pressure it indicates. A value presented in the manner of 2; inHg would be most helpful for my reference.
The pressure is -18; inHg
